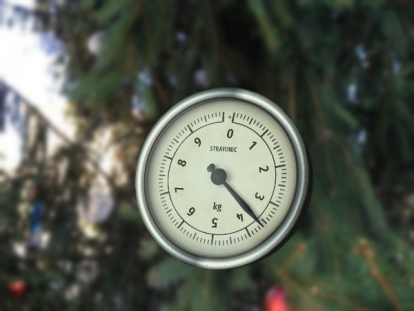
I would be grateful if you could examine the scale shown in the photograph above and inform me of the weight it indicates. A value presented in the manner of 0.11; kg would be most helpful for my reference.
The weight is 3.6; kg
